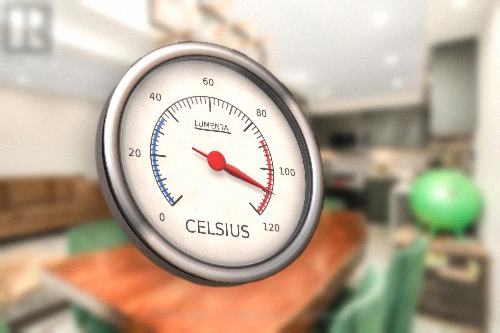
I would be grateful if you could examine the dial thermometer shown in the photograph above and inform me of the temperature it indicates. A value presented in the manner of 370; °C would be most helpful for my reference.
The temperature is 110; °C
